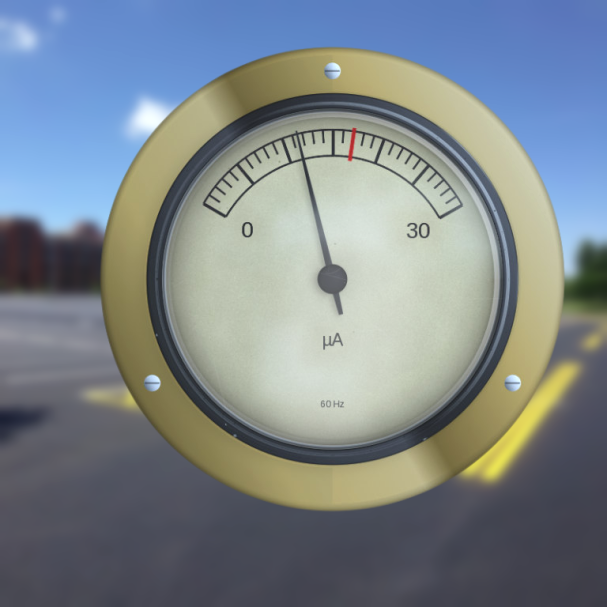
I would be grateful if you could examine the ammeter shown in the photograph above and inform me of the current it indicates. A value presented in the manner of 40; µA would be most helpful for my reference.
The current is 11.5; µA
